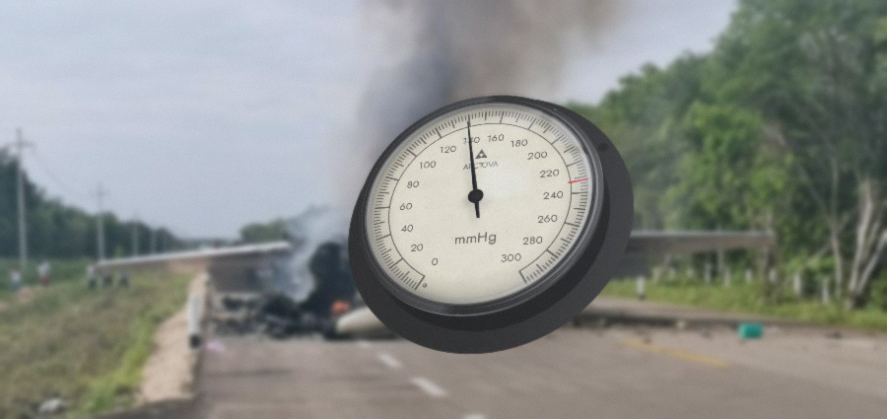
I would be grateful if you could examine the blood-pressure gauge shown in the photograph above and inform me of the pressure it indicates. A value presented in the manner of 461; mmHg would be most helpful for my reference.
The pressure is 140; mmHg
